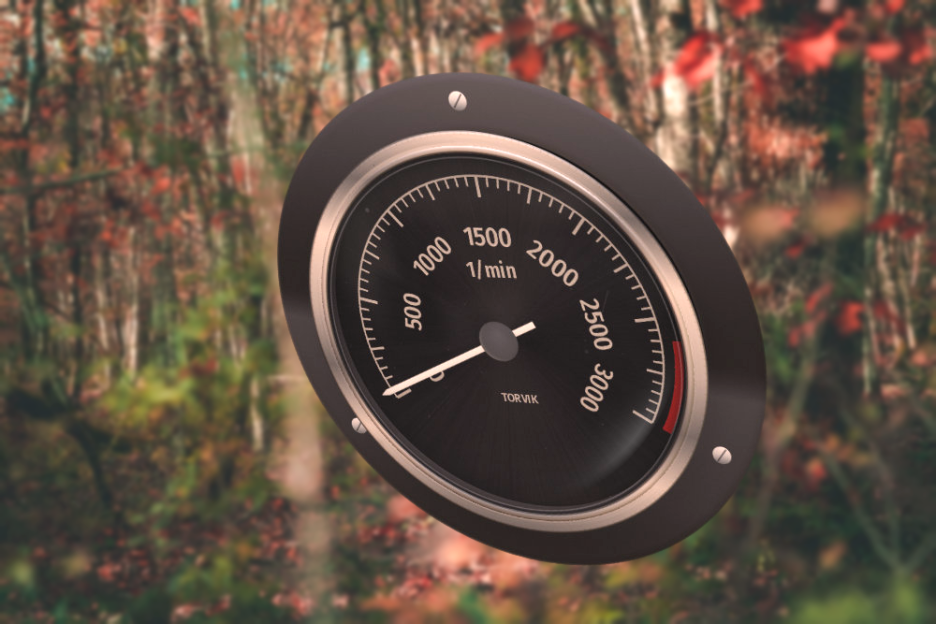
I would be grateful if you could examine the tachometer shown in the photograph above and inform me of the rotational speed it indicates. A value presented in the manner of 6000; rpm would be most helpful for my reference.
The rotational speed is 50; rpm
